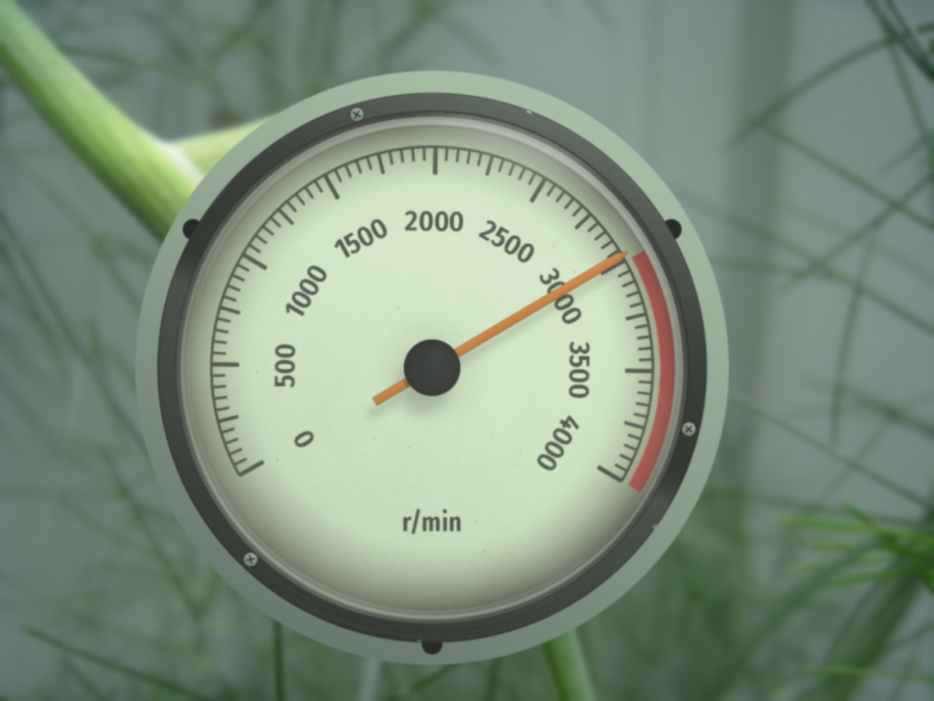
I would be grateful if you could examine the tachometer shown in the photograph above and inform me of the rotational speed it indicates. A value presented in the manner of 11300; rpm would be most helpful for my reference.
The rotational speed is 2975; rpm
